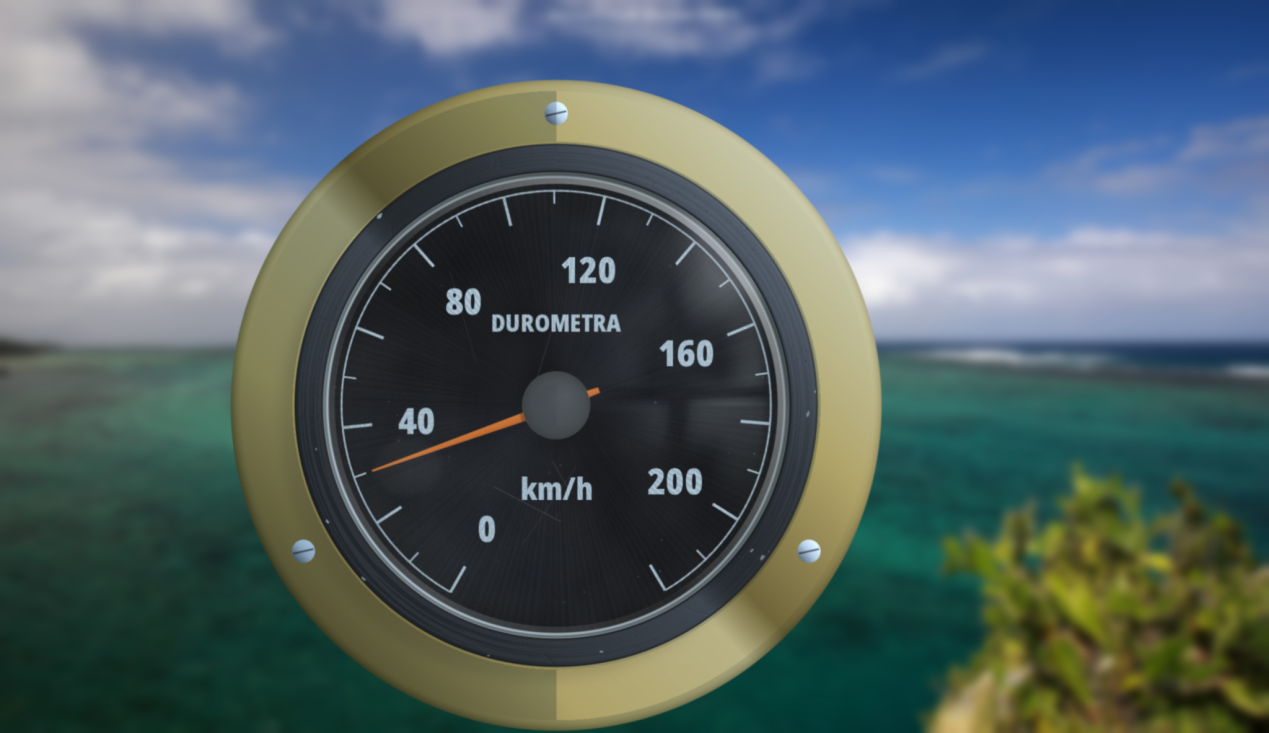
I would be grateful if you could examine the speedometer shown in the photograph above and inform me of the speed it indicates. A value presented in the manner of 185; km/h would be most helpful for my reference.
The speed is 30; km/h
